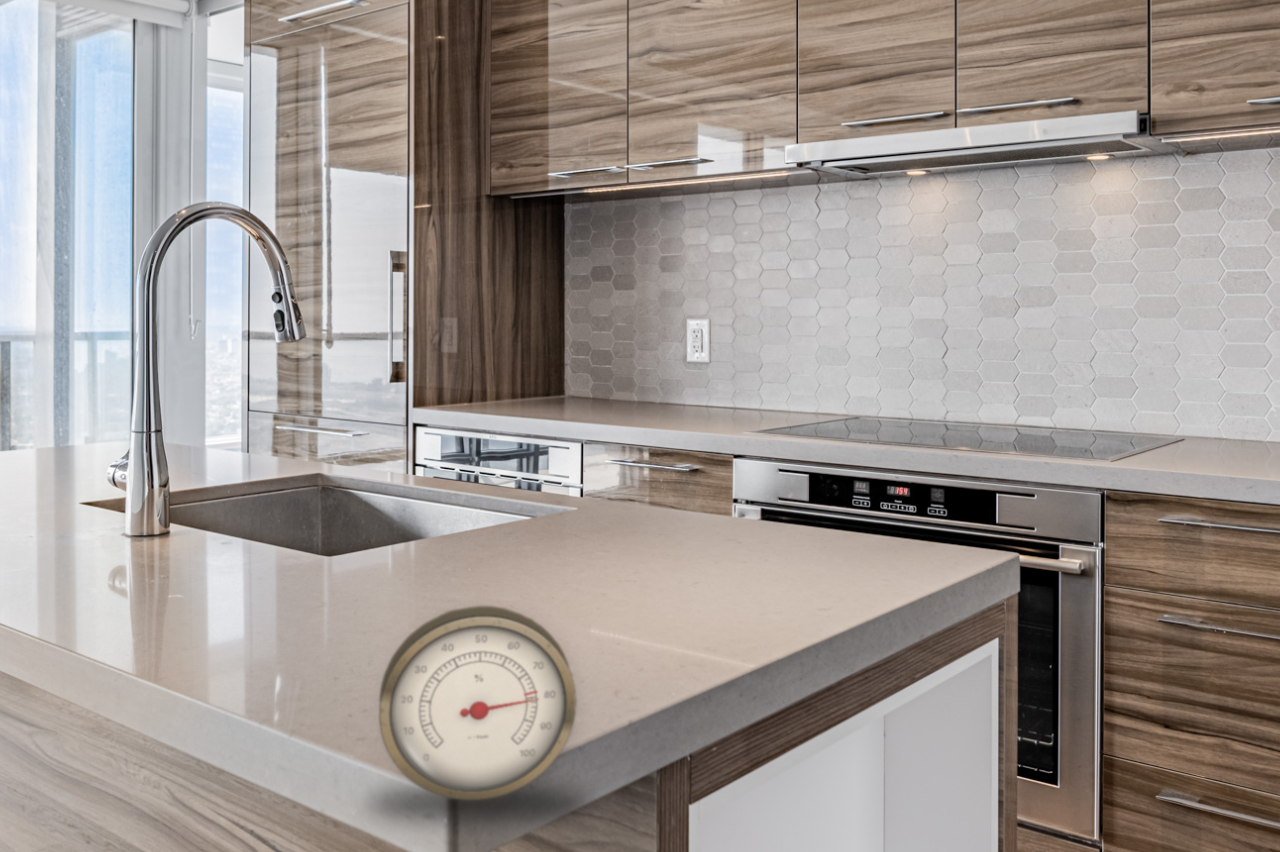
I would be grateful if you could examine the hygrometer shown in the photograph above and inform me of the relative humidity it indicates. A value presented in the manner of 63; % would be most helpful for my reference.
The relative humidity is 80; %
